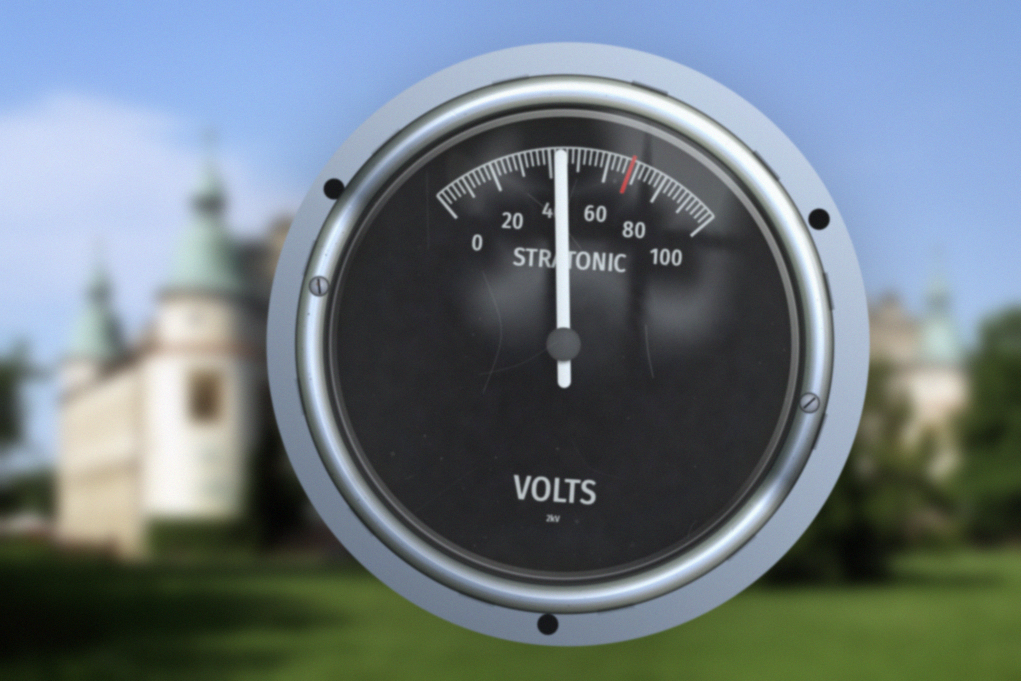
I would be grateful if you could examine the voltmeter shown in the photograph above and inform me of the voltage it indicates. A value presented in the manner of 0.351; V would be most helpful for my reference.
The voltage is 44; V
